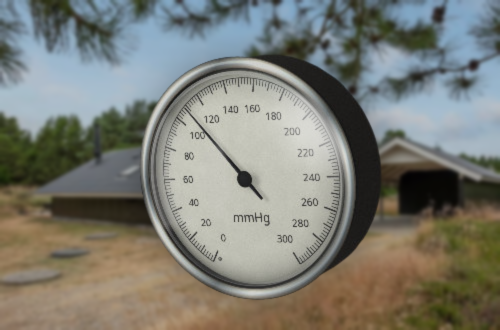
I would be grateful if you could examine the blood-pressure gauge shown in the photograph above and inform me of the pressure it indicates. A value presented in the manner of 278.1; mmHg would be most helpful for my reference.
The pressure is 110; mmHg
